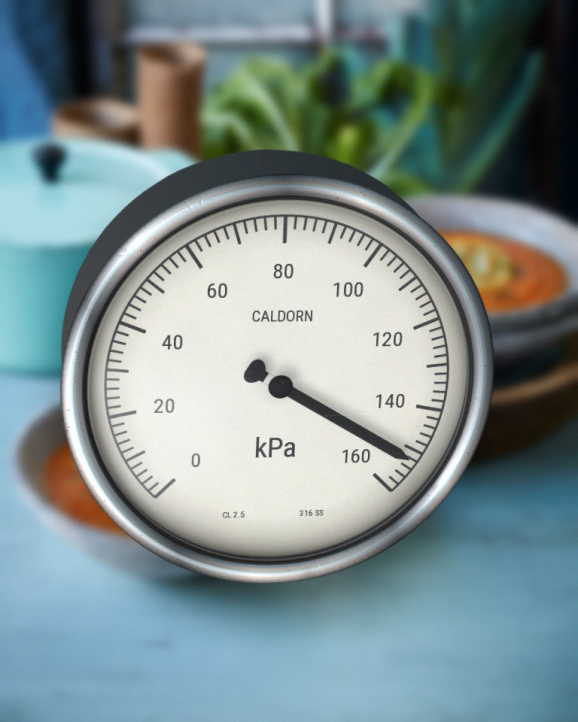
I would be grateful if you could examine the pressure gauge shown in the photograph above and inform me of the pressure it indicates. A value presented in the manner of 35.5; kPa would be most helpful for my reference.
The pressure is 152; kPa
